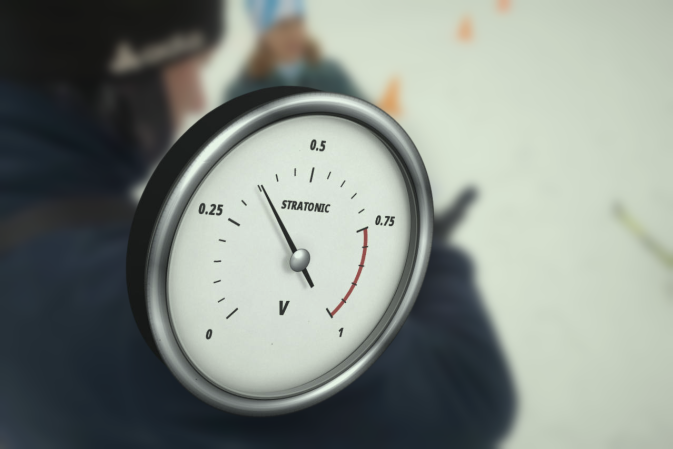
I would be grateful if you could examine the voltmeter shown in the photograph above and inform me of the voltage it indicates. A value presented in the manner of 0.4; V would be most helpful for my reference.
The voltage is 0.35; V
